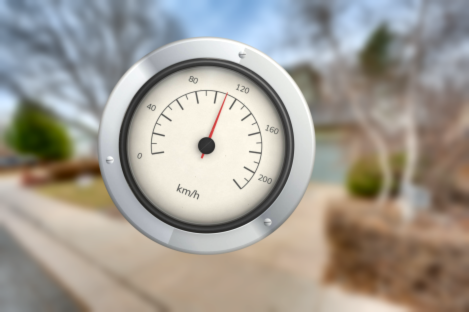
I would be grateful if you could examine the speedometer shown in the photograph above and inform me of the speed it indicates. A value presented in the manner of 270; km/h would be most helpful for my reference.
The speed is 110; km/h
